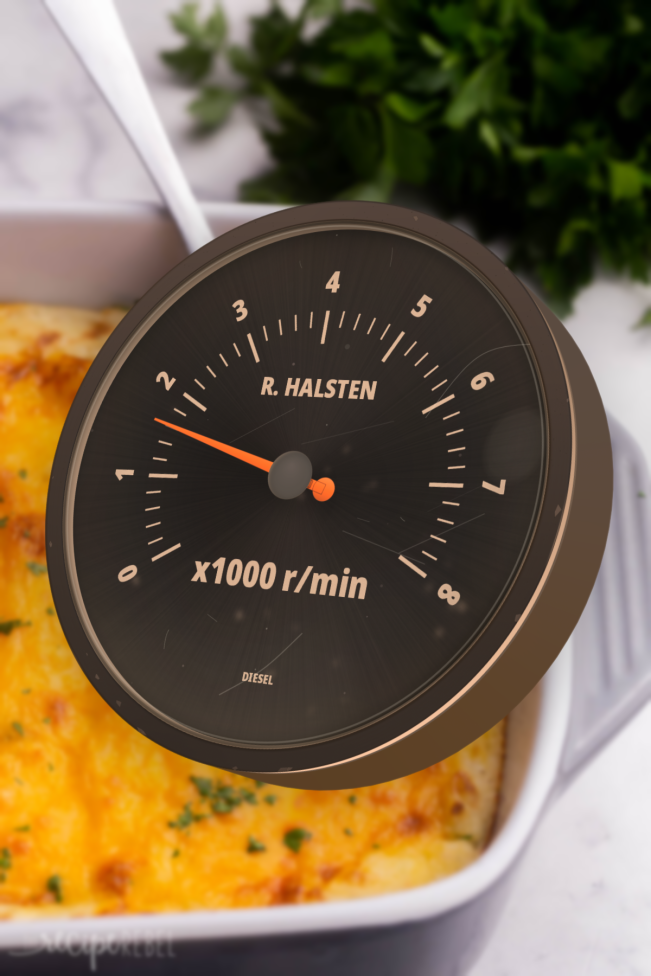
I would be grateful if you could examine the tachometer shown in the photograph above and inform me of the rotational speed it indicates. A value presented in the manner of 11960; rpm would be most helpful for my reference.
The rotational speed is 1600; rpm
